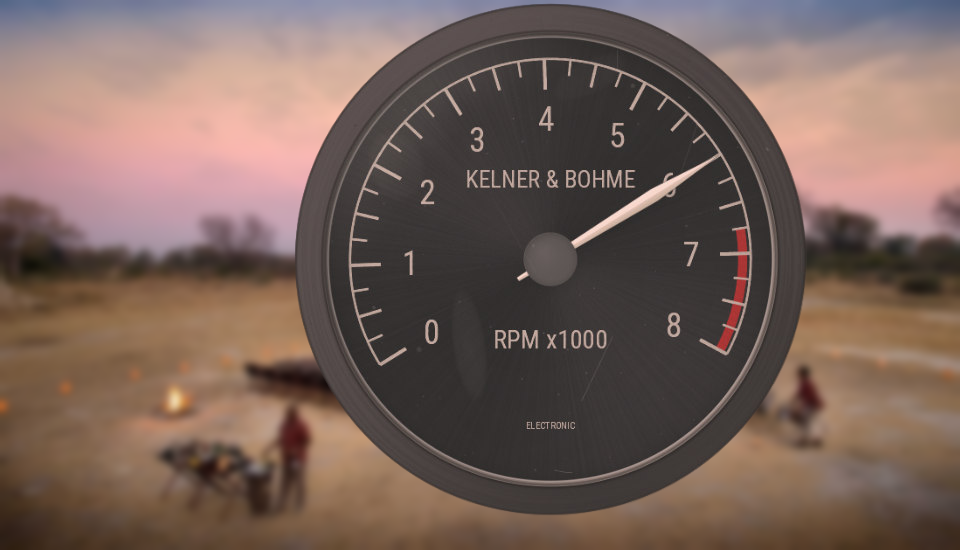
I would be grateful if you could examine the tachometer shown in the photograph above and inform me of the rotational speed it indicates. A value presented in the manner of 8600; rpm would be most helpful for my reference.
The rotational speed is 6000; rpm
